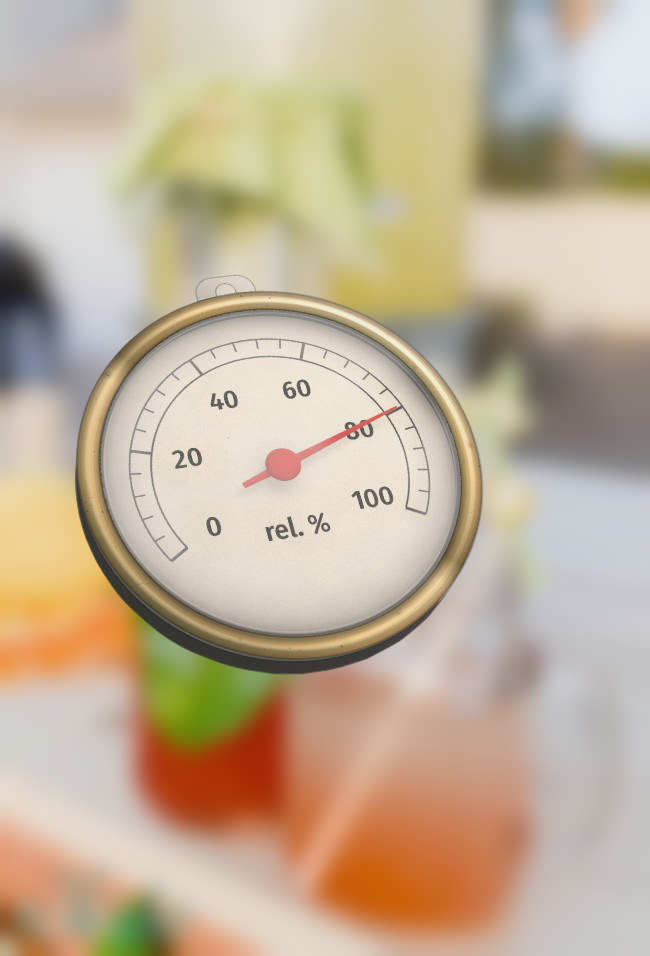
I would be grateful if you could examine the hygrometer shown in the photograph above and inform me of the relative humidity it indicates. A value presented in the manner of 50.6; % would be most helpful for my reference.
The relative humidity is 80; %
